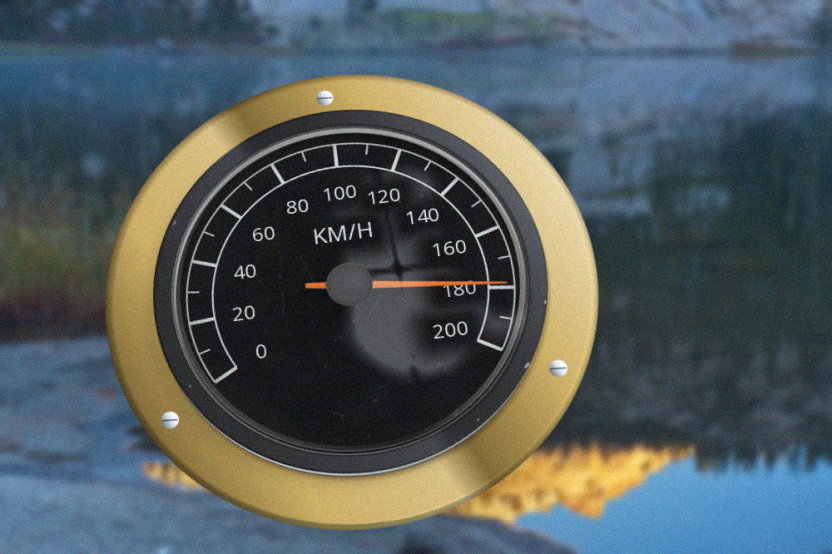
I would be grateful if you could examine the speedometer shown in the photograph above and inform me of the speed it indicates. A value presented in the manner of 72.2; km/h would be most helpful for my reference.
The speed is 180; km/h
